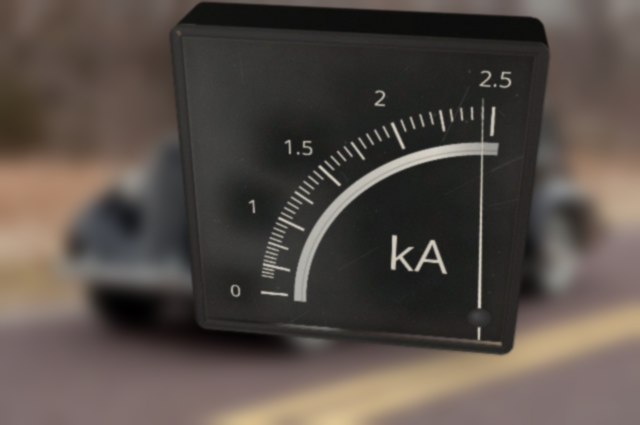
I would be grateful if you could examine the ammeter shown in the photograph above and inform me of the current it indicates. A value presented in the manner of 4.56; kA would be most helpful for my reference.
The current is 2.45; kA
